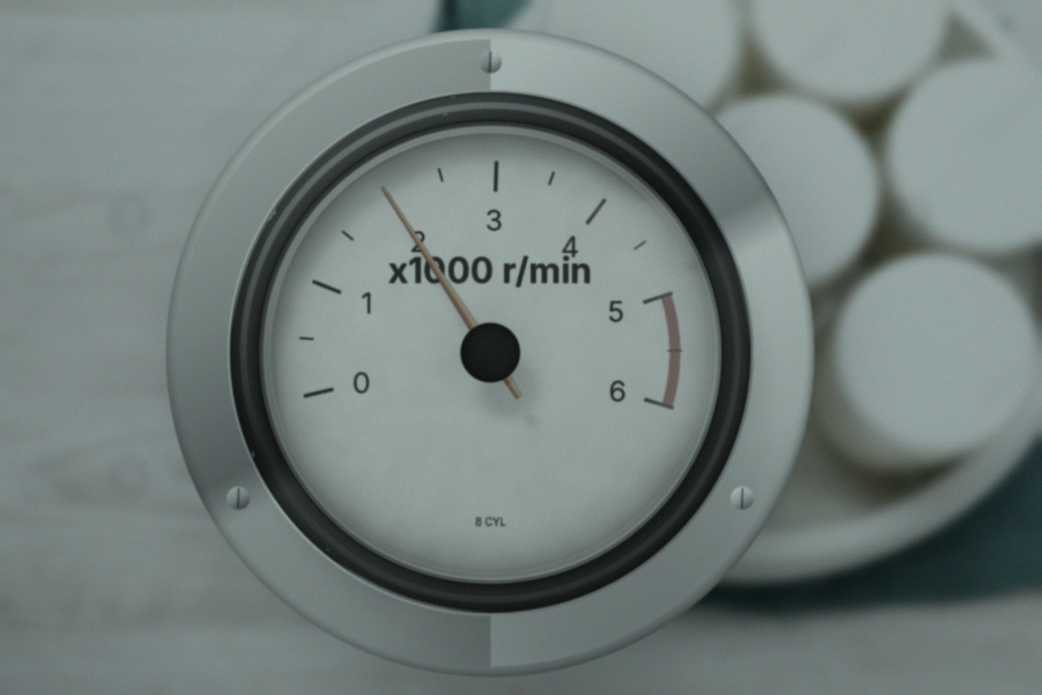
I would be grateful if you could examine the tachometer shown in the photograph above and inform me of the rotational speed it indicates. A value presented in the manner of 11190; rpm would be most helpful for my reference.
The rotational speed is 2000; rpm
